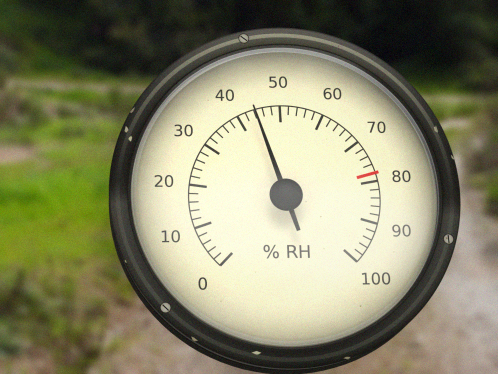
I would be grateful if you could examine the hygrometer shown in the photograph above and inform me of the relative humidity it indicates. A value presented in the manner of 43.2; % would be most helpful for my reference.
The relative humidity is 44; %
